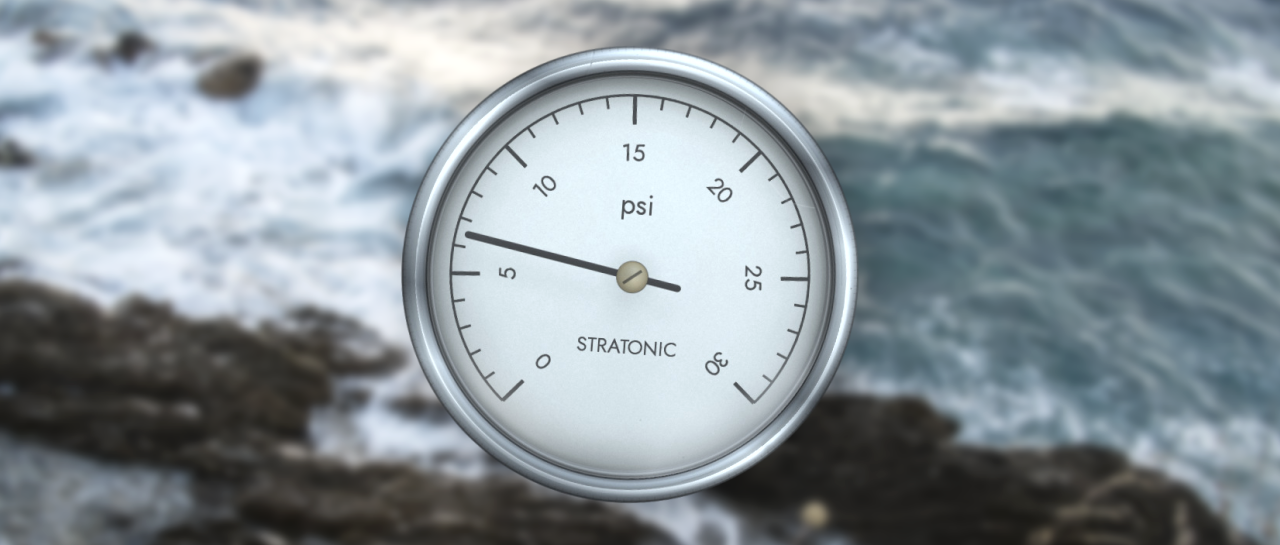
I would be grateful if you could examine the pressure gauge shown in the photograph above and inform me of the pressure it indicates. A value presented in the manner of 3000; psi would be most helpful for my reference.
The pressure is 6.5; psi
